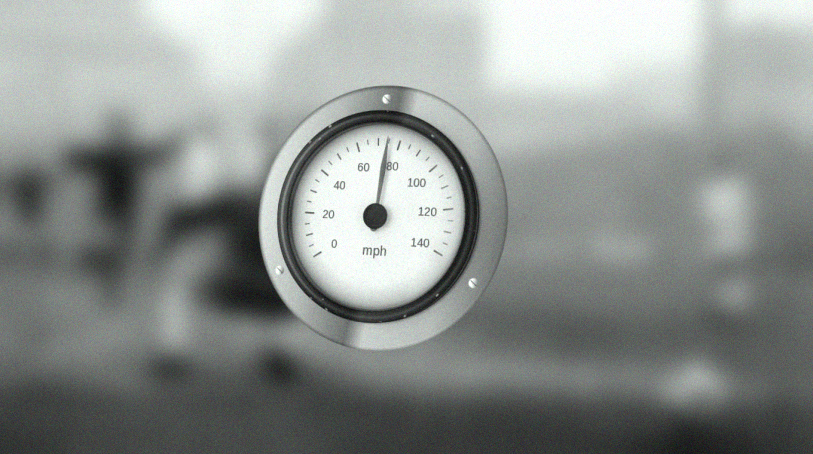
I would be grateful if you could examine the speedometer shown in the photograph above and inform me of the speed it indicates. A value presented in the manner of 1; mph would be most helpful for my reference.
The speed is 75; mph
